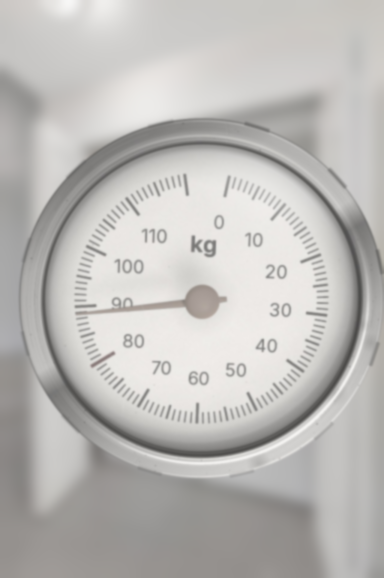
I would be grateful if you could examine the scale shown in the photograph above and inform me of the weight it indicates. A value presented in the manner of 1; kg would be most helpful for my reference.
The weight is 89; kg
